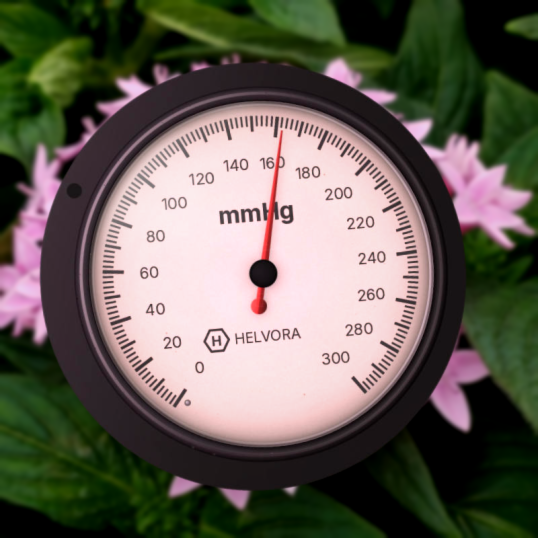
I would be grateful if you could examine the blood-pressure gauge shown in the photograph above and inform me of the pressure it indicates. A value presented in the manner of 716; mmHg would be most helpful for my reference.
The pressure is 162; mmHg
